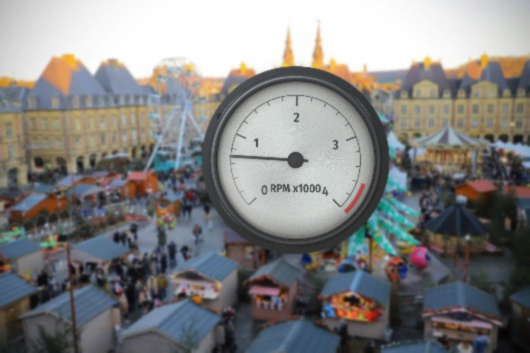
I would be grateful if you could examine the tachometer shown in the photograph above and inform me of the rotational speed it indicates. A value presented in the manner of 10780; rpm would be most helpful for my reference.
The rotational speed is 700; rpm
